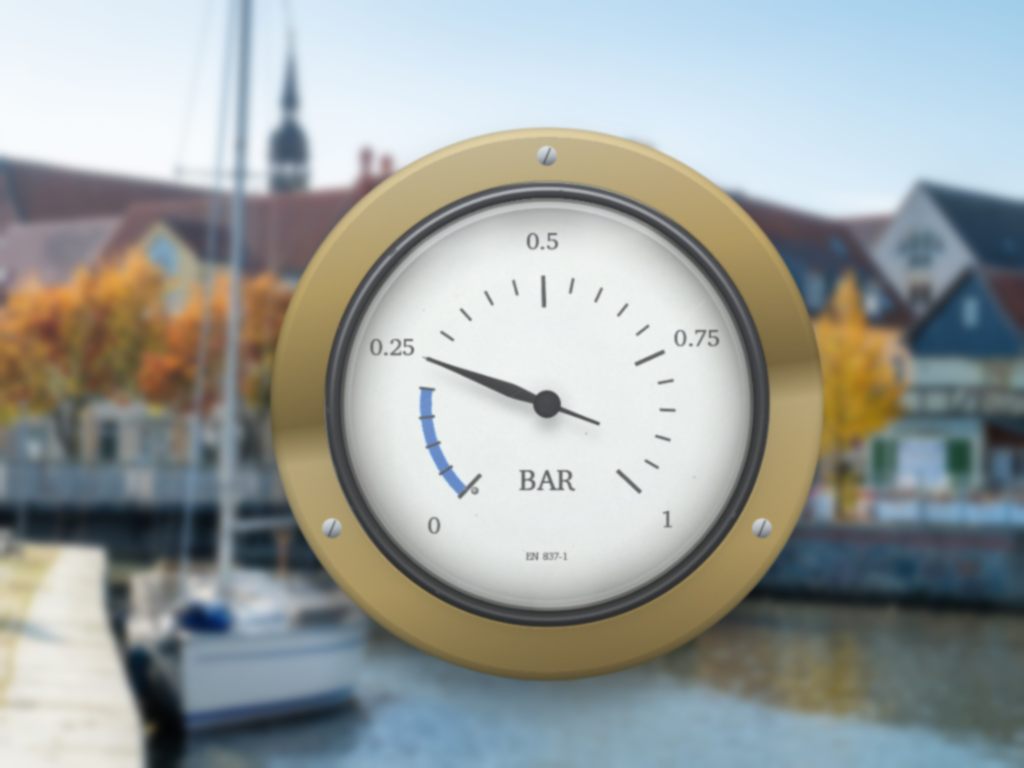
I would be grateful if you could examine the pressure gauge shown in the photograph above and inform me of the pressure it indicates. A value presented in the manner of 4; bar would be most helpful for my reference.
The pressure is 0.25; bar
